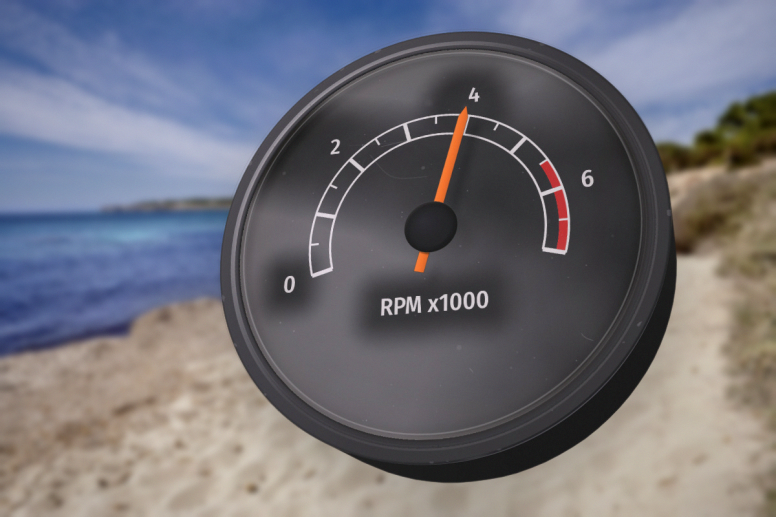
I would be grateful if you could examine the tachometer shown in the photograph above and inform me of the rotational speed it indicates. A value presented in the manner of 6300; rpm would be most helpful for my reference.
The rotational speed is 4000; rpm
